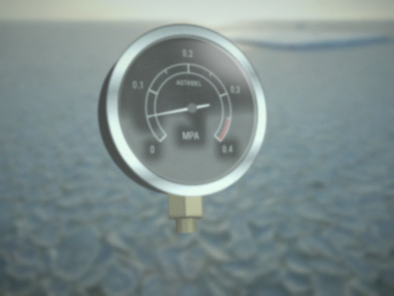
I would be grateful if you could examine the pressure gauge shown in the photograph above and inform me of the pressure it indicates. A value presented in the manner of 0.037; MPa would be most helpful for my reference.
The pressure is 0.05; MPa
